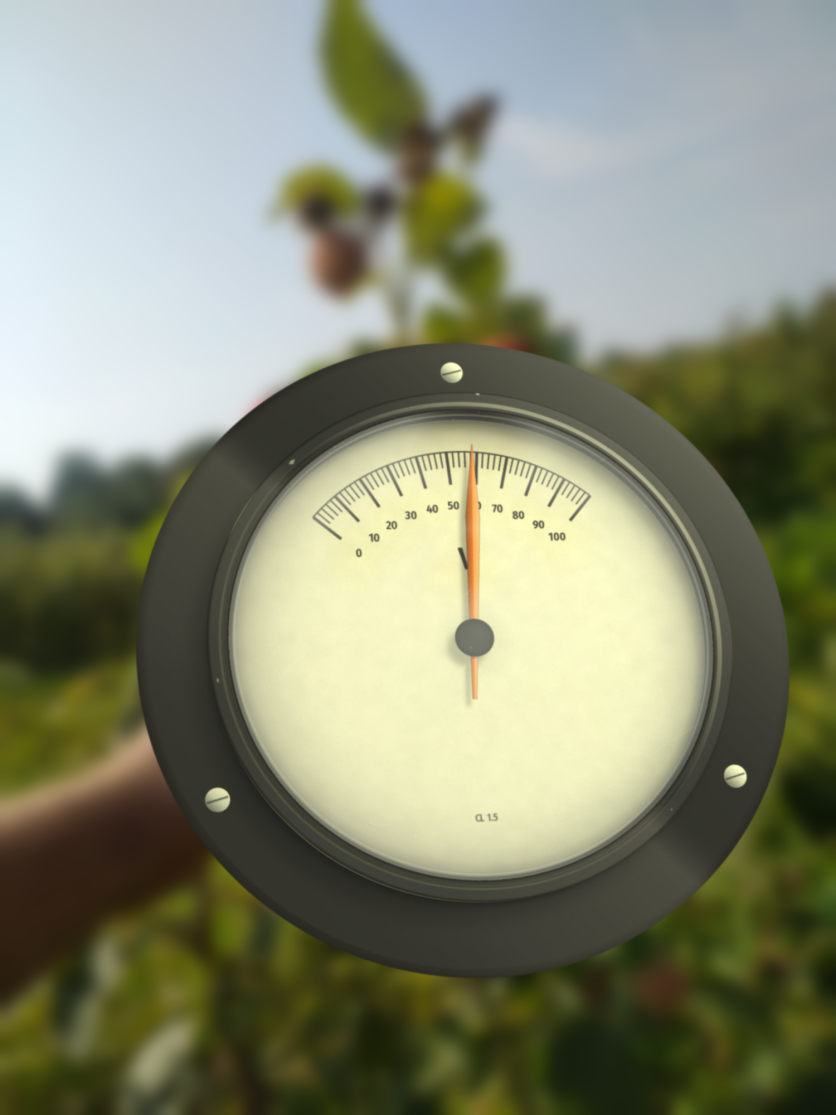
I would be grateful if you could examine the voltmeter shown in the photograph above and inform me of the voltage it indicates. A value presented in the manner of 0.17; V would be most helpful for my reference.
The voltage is 58; V
